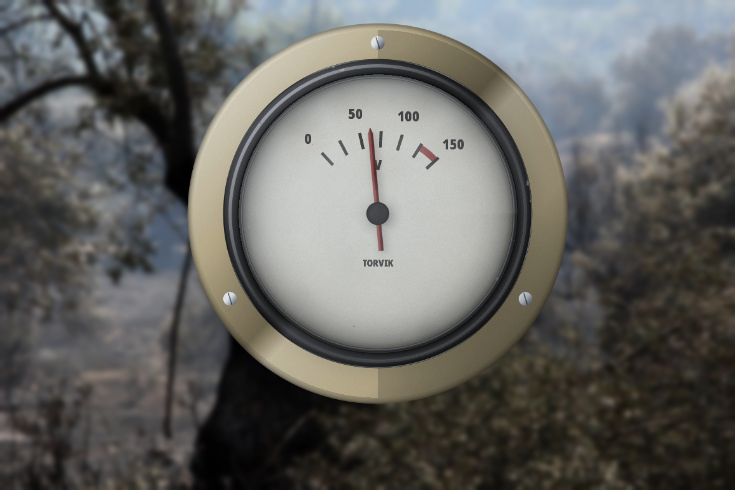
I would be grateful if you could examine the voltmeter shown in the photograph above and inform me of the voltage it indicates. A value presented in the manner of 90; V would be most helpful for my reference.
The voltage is 62.5; V
